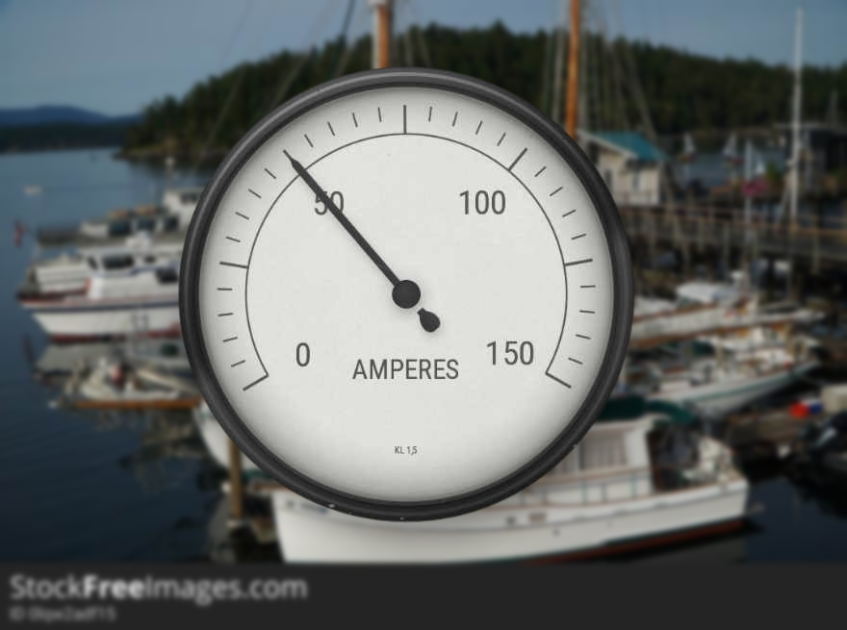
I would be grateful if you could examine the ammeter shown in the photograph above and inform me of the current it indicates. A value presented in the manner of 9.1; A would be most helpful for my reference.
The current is 50; A
